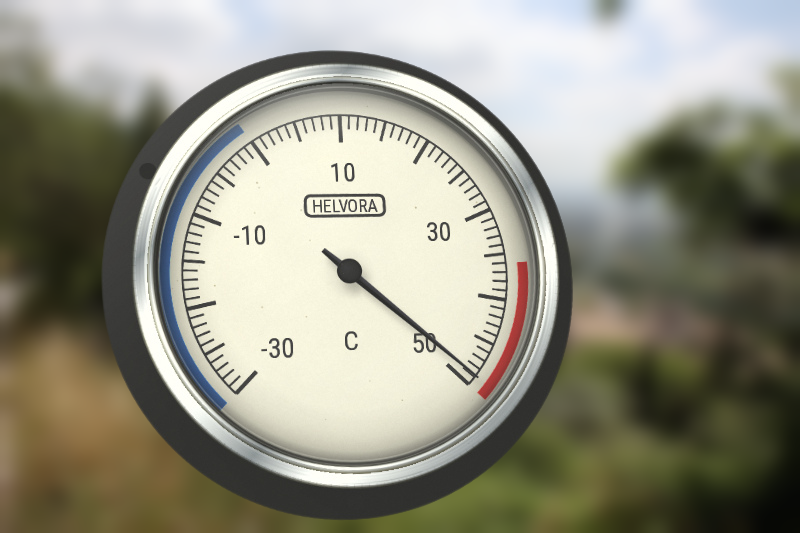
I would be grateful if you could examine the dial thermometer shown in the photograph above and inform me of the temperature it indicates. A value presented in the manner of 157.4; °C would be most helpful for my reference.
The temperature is 49; °C
